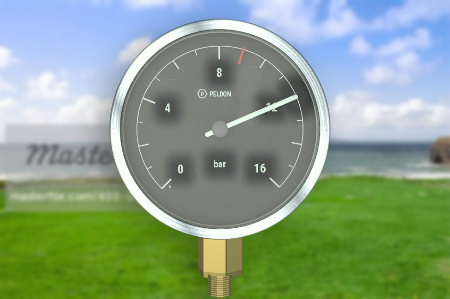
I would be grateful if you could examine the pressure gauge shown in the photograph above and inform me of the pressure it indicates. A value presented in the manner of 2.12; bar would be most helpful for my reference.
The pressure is 12; bar
